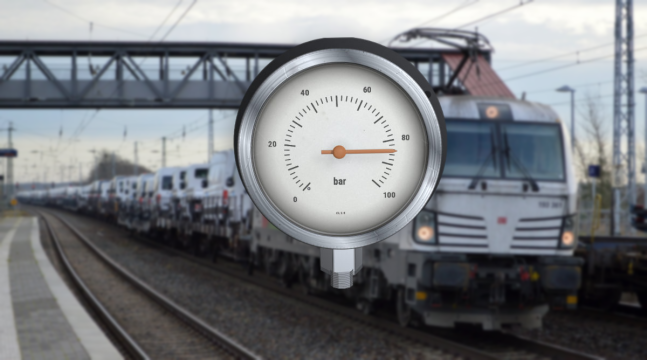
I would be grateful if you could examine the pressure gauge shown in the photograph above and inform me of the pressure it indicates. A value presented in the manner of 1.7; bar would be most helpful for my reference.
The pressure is 84; bar
